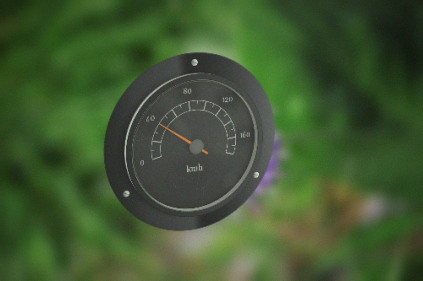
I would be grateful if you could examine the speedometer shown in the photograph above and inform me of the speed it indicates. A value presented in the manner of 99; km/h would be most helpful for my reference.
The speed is 40; km/h
